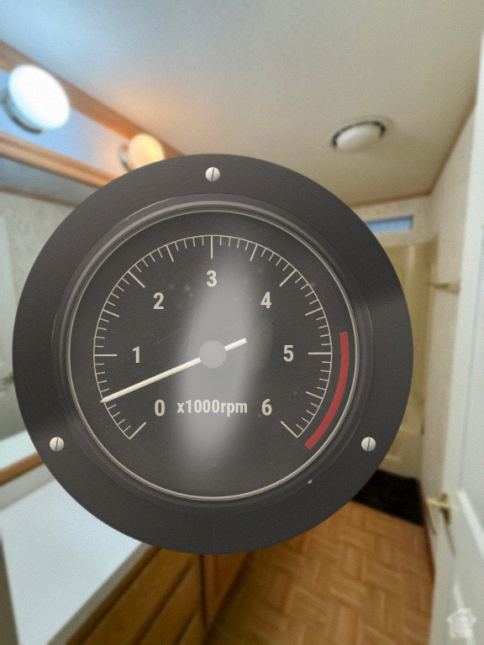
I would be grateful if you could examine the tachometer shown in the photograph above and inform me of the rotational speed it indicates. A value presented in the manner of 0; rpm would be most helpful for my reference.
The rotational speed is 500; rpm
